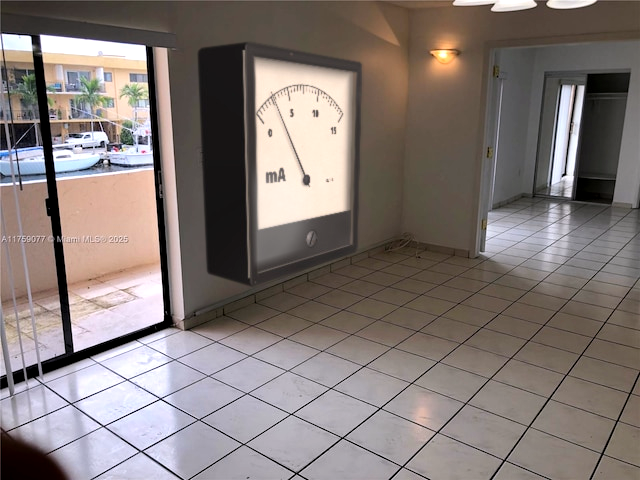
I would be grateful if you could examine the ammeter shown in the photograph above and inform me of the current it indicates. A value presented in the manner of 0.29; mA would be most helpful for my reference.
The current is 2.5; mA
